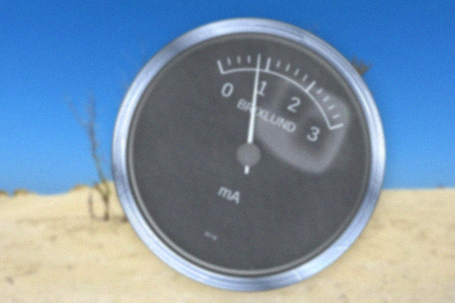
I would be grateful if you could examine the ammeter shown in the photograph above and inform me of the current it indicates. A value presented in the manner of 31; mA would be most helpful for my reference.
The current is 0.8; mA
